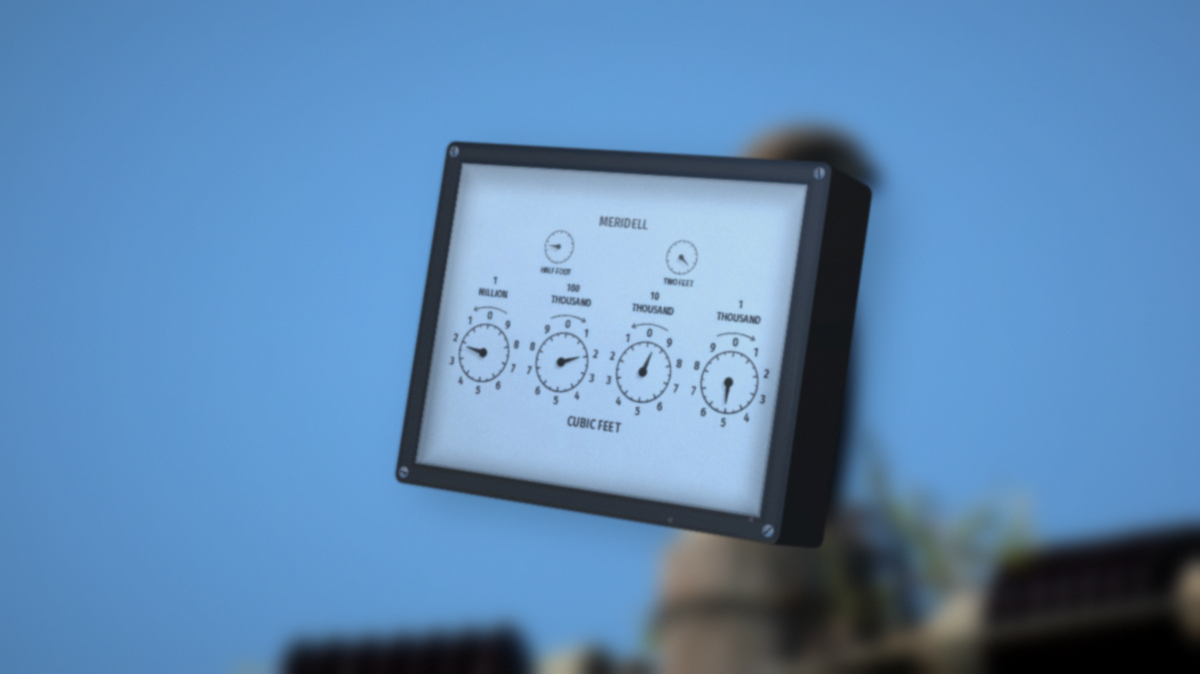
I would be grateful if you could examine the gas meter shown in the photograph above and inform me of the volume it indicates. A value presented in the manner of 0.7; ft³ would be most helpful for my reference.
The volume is 219500; ft³
